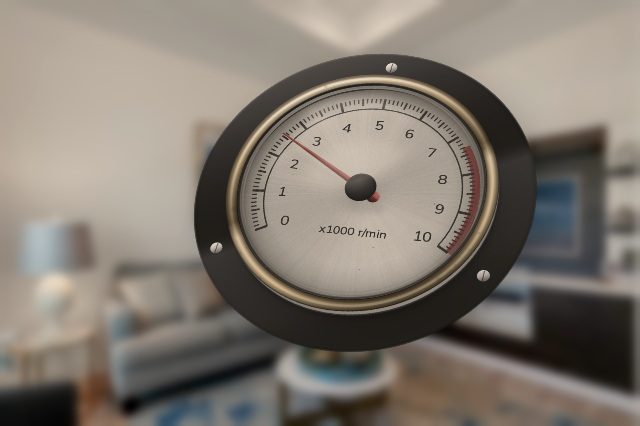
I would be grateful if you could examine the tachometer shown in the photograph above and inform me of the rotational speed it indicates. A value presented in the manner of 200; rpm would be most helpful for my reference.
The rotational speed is 2500; rpm
